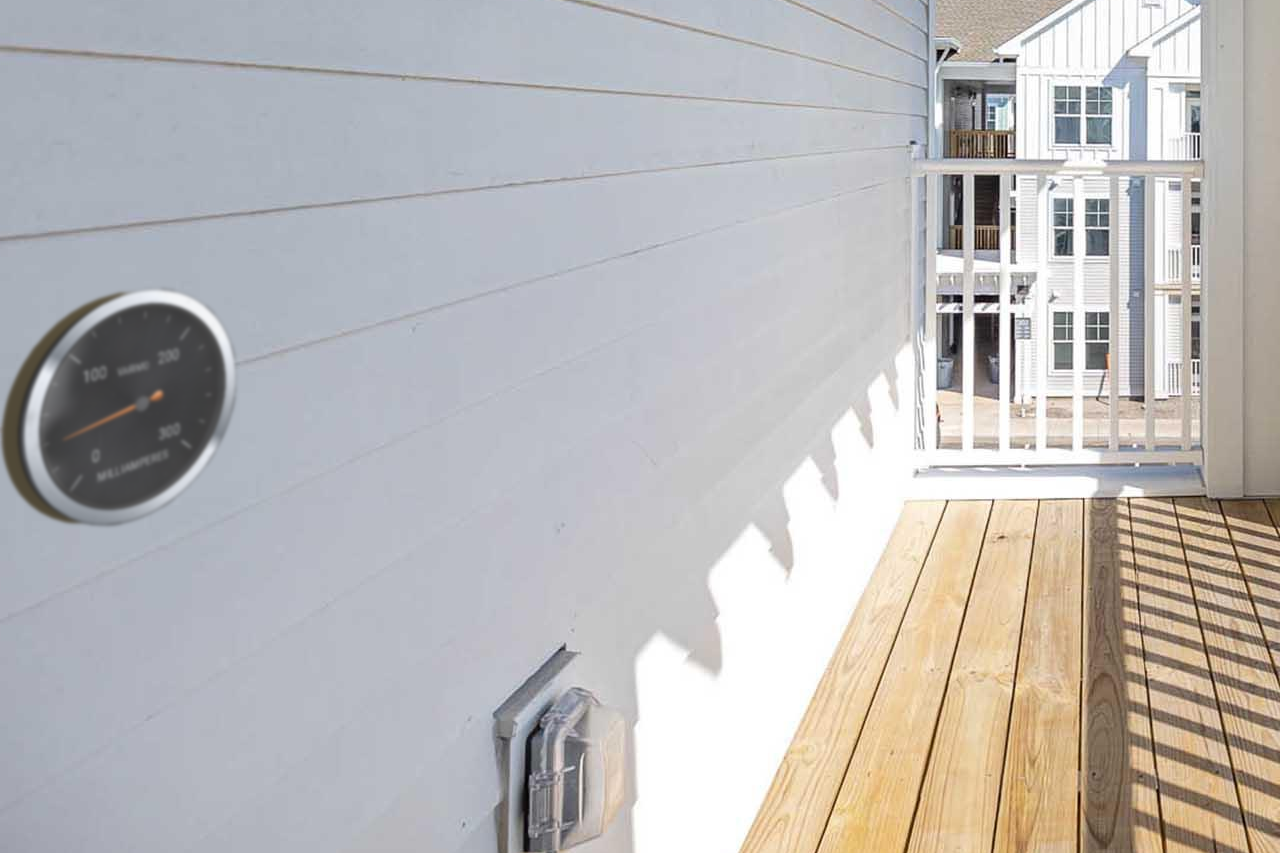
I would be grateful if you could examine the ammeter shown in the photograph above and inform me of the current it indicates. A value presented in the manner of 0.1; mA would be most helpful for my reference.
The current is 40; mA
